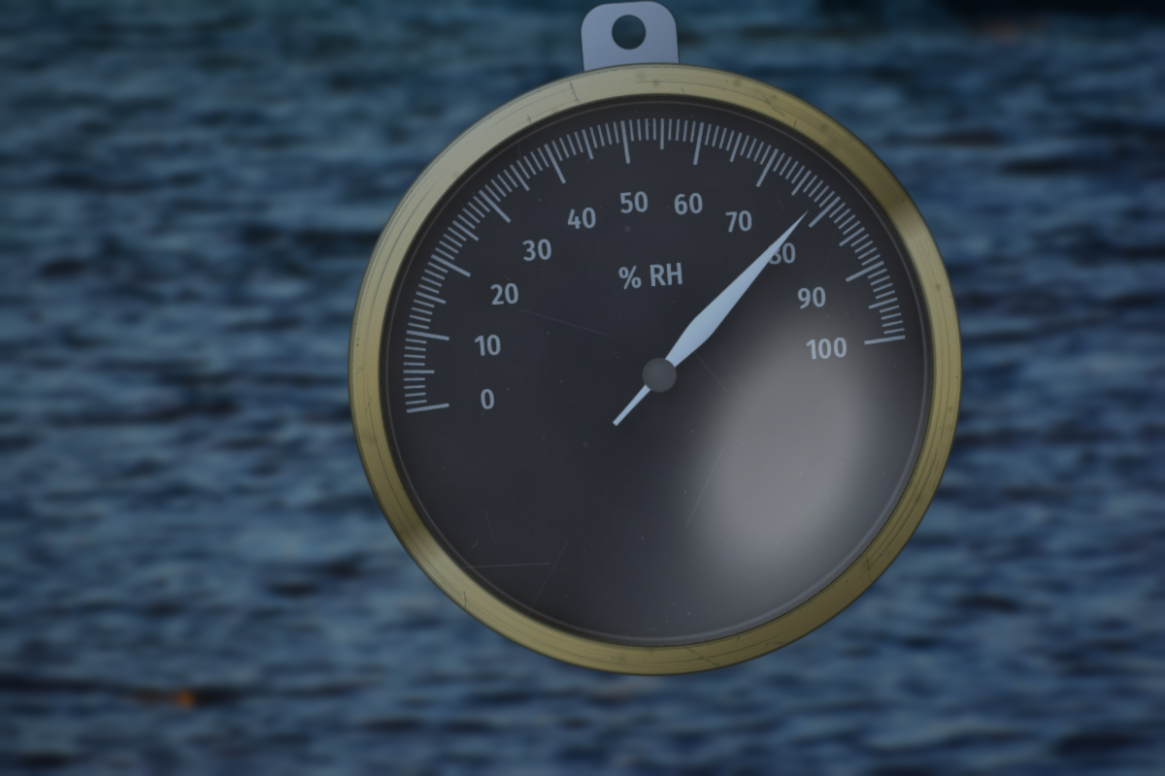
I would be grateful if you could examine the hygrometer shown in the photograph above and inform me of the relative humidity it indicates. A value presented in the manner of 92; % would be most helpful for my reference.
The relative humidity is 78; %
